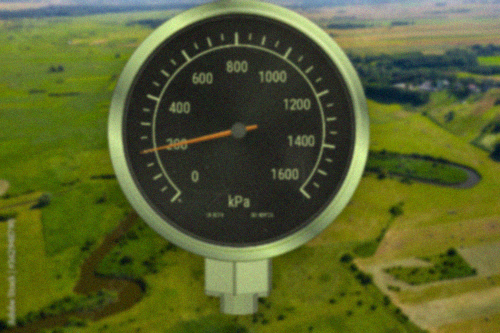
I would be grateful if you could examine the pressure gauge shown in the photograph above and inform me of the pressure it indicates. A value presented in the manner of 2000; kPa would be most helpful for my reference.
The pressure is 200; kPa
